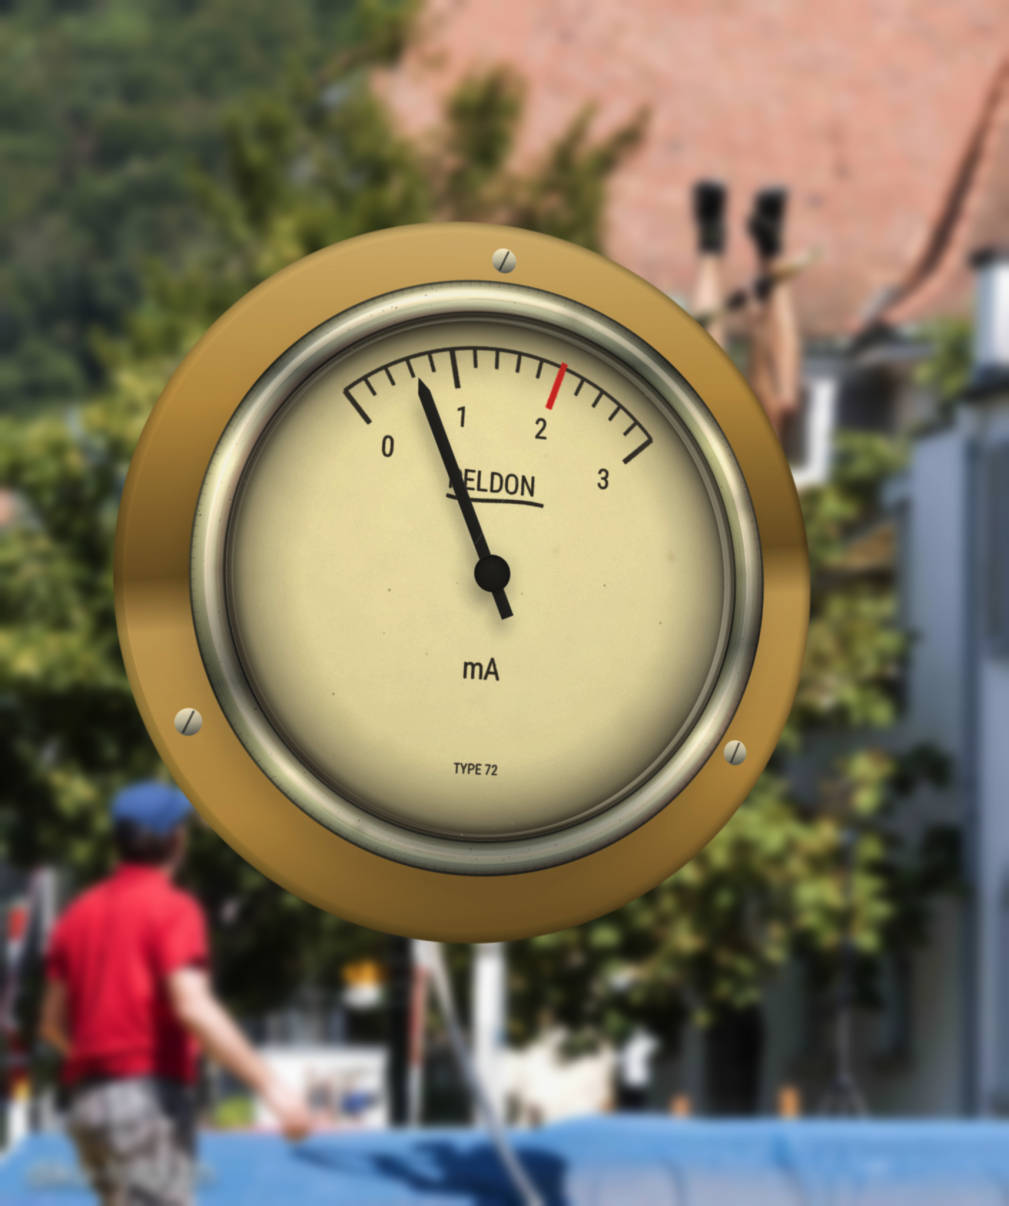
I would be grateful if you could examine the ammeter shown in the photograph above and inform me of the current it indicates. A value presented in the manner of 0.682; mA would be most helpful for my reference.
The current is 0.6; mA
